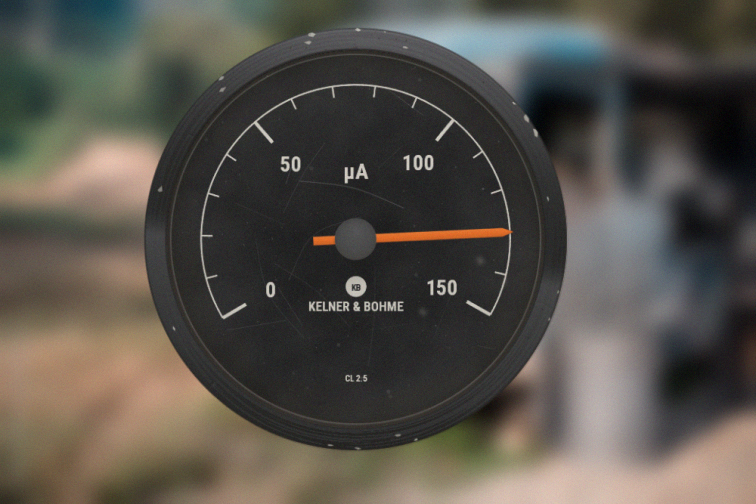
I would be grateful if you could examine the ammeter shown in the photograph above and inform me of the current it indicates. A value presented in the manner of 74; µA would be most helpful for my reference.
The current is 130; µA
